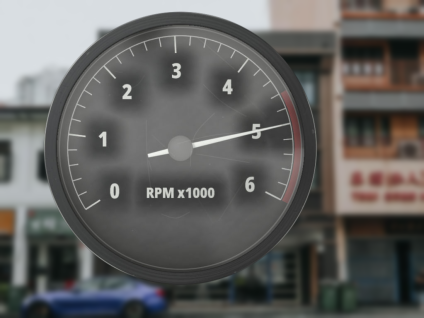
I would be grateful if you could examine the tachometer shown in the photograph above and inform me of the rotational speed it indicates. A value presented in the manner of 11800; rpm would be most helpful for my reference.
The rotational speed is 5000; rpm
